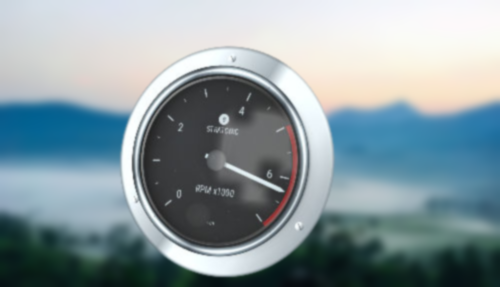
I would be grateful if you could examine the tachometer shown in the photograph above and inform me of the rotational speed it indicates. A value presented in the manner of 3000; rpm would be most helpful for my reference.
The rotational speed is 6250; rpm
